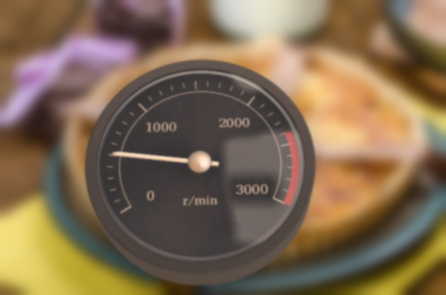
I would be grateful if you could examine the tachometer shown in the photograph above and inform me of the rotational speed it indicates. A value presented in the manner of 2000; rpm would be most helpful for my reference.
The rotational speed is 500; rpm
